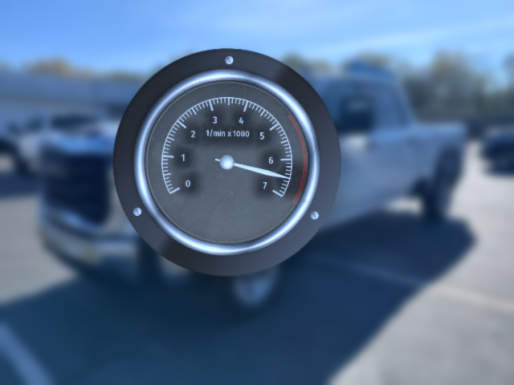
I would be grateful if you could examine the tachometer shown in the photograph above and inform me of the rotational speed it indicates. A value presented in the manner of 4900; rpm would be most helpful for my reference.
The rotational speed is 6500; rpm
